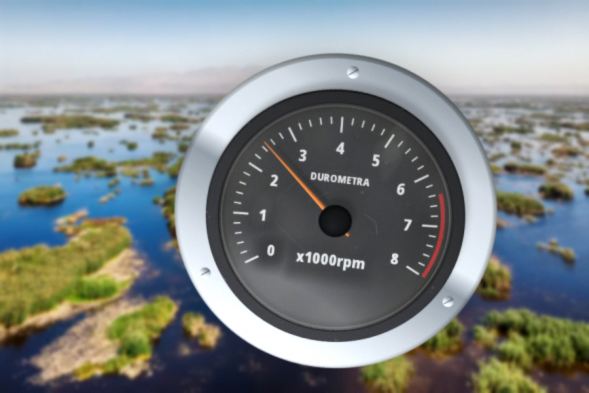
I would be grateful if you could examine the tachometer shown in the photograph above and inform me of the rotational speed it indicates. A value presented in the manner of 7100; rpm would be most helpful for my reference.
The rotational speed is 2500; rpm
